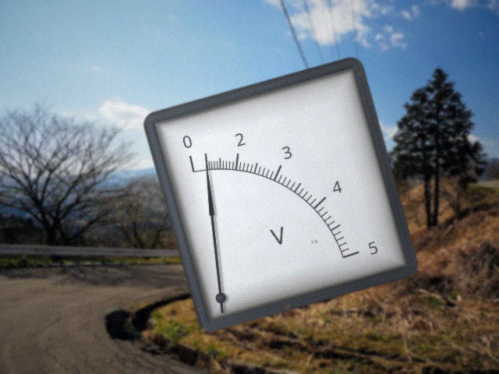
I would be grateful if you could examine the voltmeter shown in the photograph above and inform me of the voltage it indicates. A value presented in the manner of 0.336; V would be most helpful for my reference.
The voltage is 1; V
